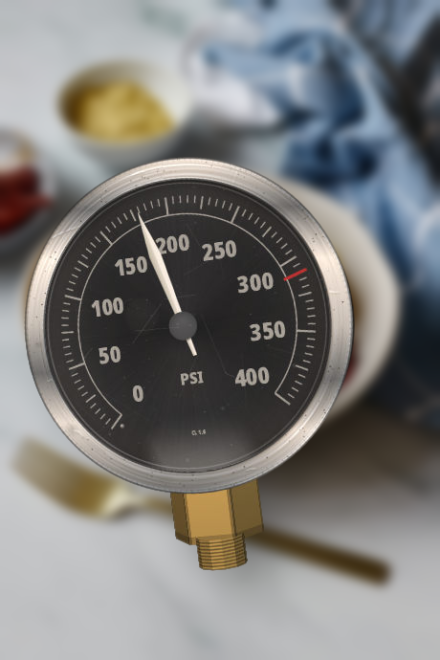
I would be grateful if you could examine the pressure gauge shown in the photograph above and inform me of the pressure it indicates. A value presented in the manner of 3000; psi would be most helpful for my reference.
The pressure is 180; psi
